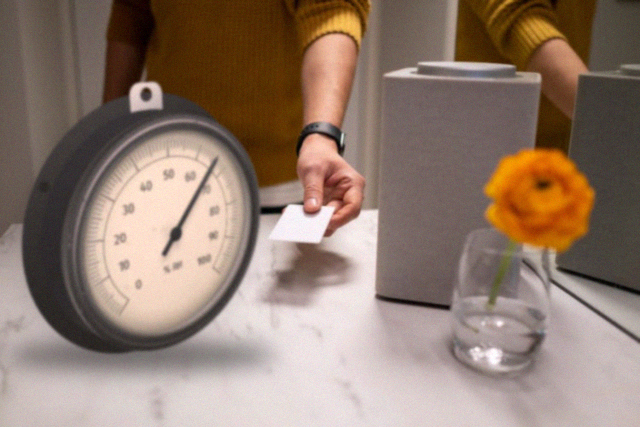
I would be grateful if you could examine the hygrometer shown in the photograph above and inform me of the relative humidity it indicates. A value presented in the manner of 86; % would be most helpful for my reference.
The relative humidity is 65; %
